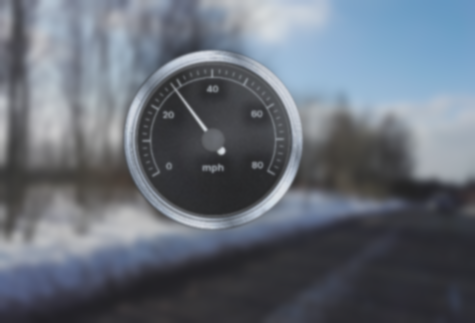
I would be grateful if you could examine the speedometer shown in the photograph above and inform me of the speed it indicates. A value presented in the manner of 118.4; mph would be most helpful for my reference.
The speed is 28; mph
